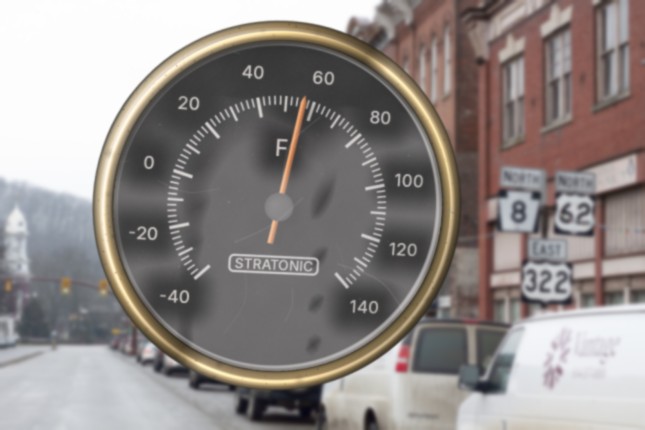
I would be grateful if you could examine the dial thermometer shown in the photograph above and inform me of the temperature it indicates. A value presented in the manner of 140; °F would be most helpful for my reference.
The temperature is 56; °F
